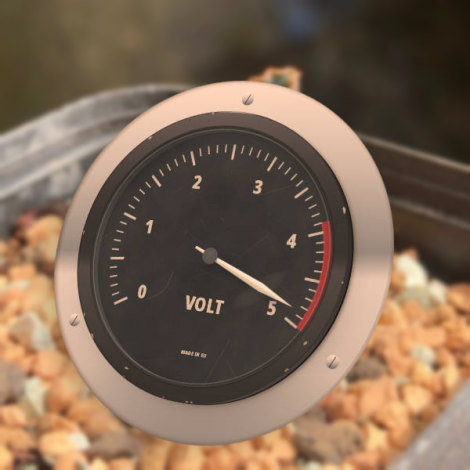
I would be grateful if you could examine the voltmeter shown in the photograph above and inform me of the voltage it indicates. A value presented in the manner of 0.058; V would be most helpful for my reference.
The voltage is 4.85; V
